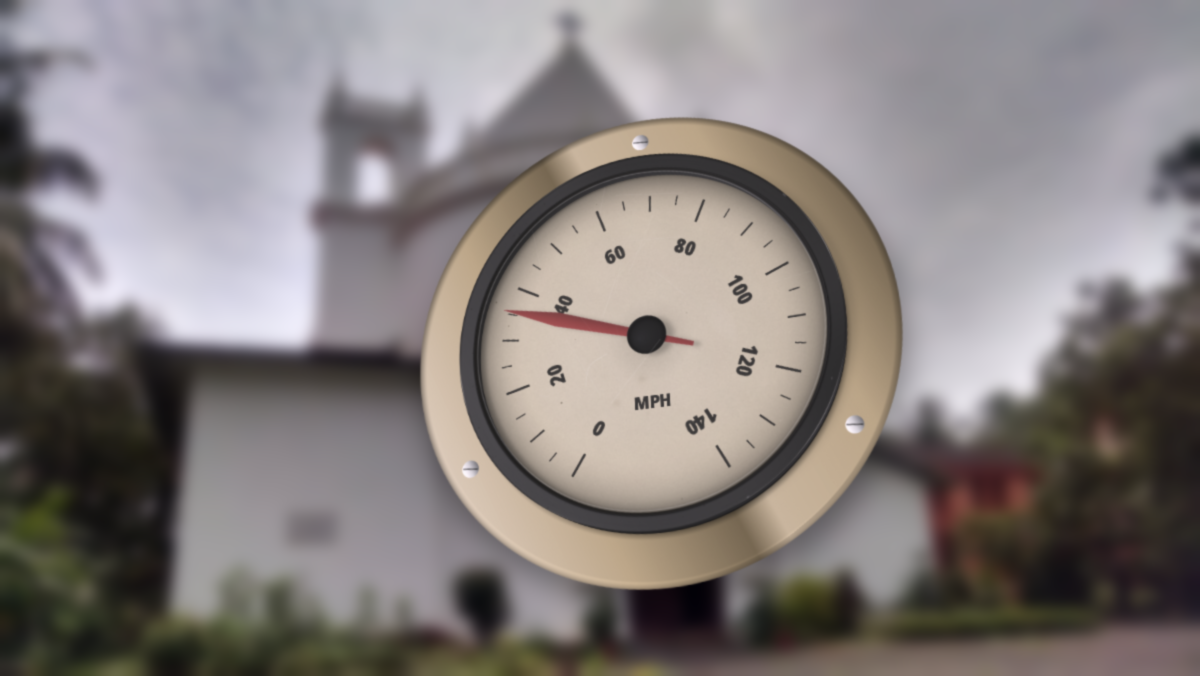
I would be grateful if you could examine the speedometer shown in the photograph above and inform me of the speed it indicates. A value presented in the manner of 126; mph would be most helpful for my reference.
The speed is 35; mph
